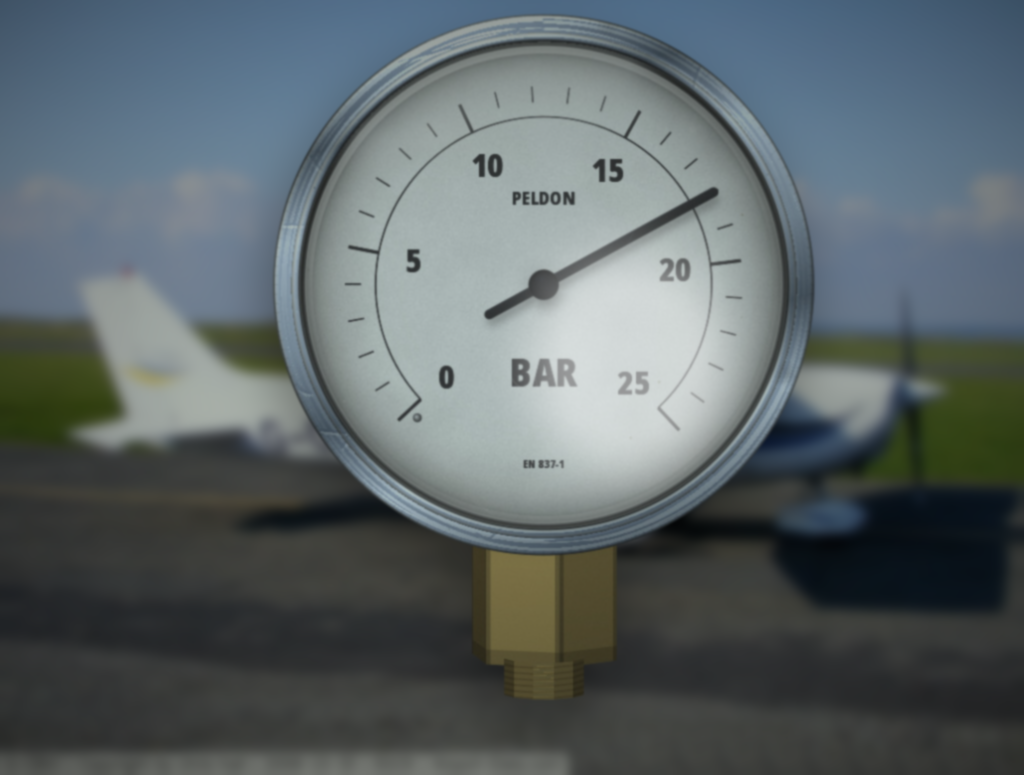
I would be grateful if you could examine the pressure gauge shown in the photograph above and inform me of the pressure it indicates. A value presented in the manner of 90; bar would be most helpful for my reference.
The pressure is 18; bar
